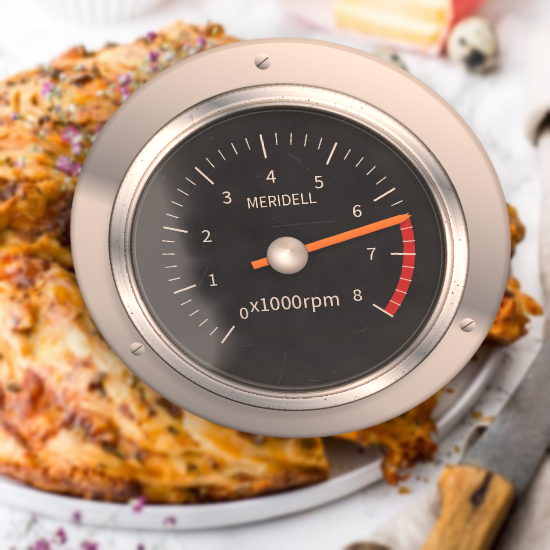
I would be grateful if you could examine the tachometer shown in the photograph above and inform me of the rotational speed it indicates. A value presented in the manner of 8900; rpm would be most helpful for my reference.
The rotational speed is 6400; rpm
